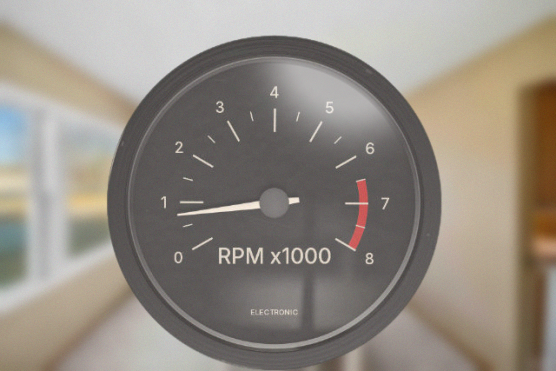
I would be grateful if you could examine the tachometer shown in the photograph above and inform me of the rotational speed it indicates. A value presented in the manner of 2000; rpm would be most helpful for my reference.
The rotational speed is 750; rpm
